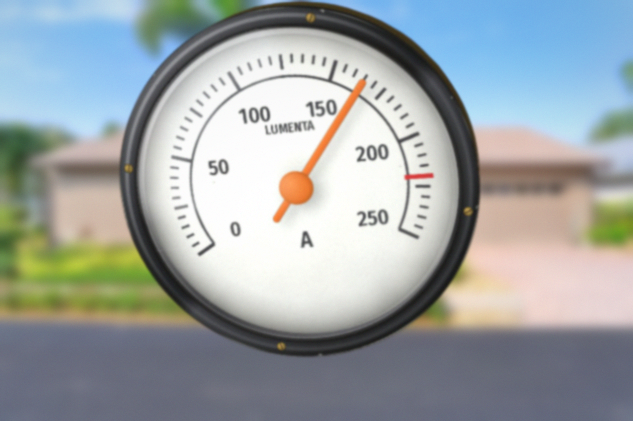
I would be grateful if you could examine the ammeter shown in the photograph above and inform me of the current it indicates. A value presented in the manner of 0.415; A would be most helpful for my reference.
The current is 165; A
